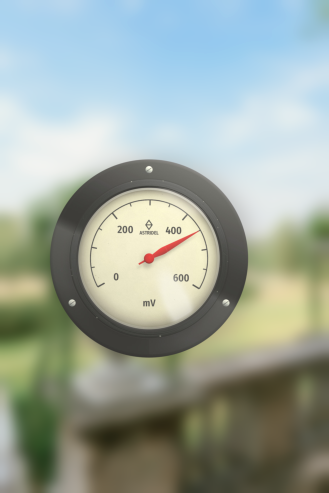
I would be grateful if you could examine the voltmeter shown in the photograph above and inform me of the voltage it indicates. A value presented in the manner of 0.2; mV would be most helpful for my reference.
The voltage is 450; mV
